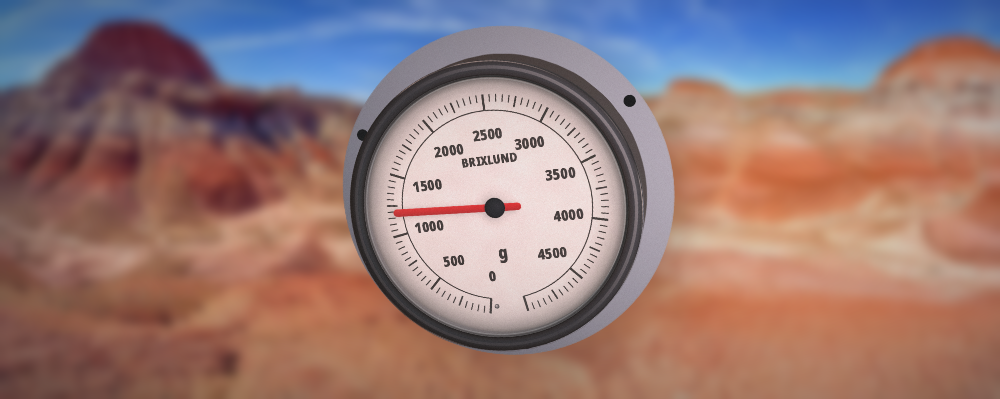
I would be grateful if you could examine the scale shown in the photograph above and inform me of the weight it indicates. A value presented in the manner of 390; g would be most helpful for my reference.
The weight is 1200; g
